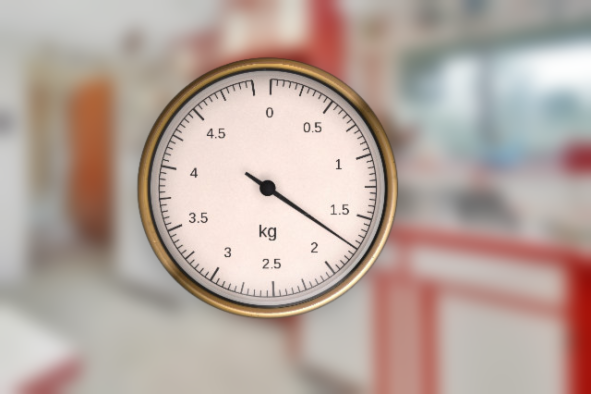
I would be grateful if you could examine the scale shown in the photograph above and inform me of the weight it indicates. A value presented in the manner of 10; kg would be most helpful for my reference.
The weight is 1.75; kg
